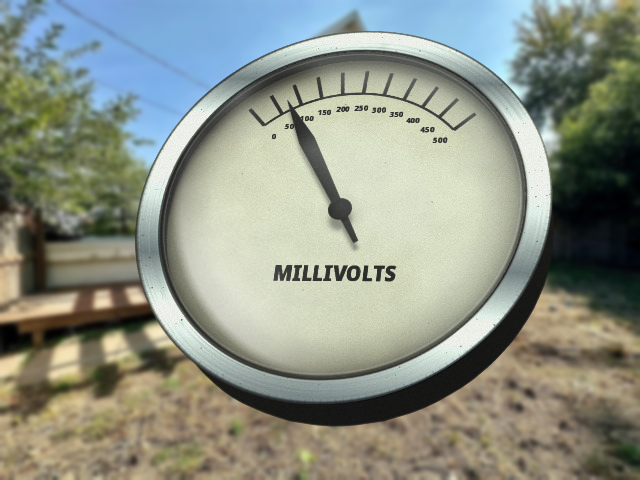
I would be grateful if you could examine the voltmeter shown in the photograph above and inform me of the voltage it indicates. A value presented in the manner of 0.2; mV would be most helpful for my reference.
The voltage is 75; mV
